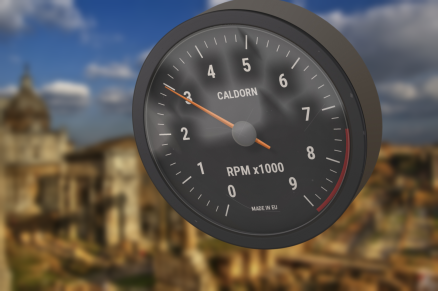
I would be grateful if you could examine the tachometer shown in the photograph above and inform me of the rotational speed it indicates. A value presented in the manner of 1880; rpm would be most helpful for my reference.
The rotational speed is 3000; rpm
